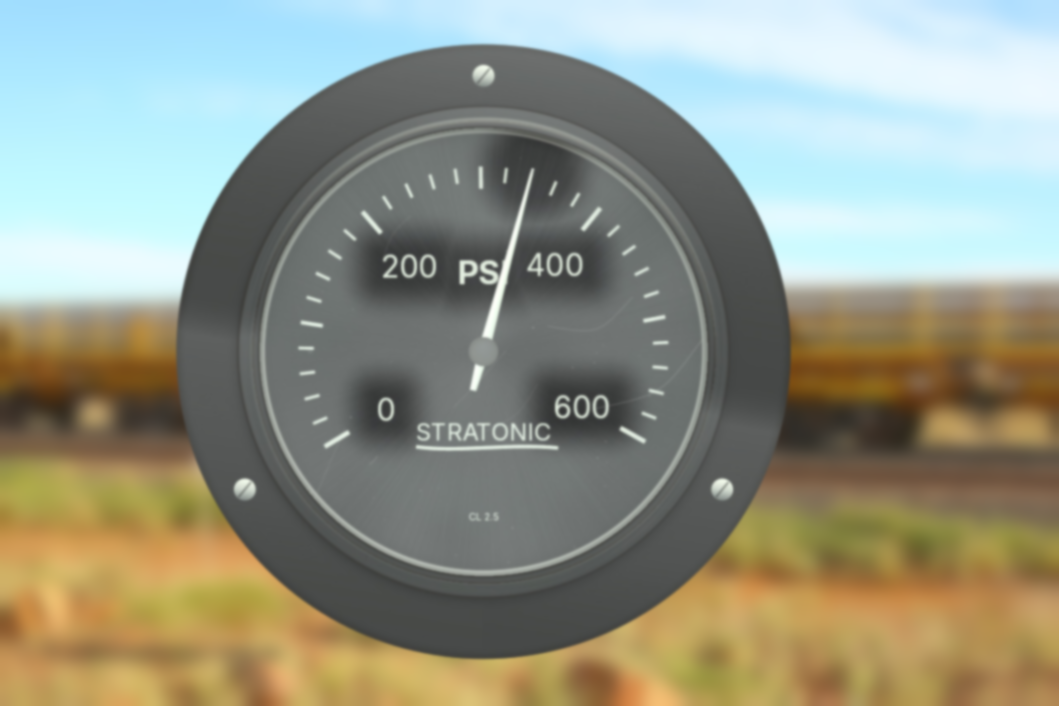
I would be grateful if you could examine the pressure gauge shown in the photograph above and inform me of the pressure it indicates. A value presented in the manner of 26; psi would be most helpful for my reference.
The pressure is 340; psi
